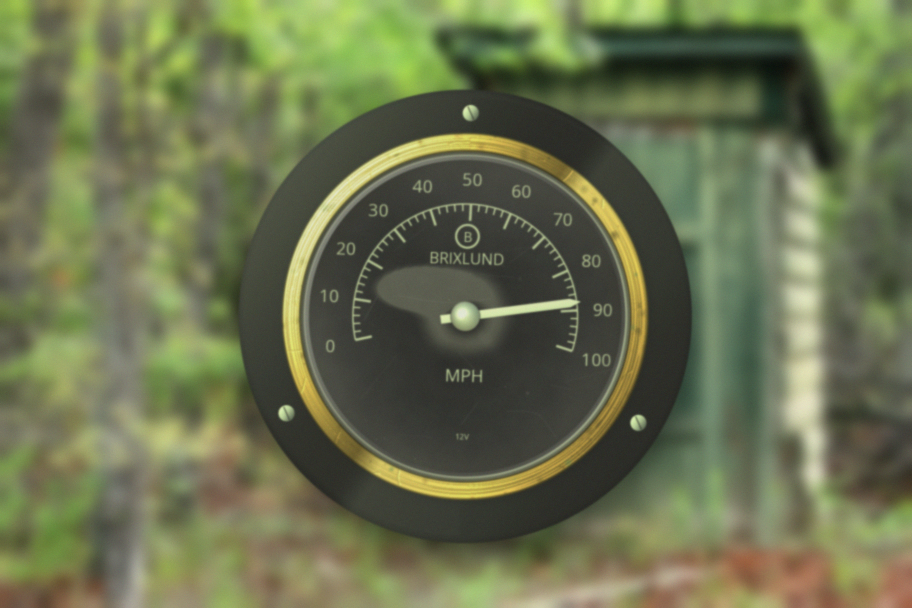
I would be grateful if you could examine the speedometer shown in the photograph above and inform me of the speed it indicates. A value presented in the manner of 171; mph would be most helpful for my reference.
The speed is 88; mph
